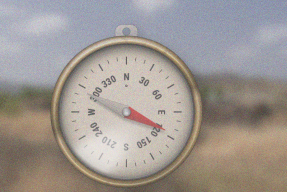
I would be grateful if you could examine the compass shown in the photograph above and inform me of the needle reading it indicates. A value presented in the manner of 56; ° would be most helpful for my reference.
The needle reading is 115; °
